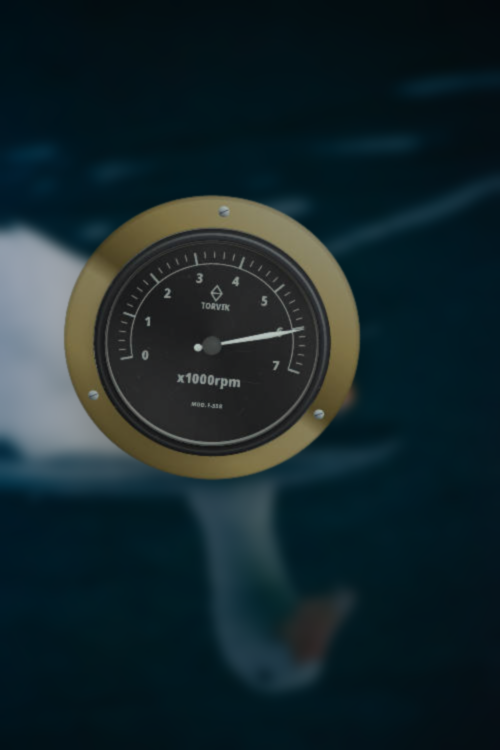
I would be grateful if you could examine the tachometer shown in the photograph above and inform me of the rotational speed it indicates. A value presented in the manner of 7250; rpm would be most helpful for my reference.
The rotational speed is 6000; rpm
